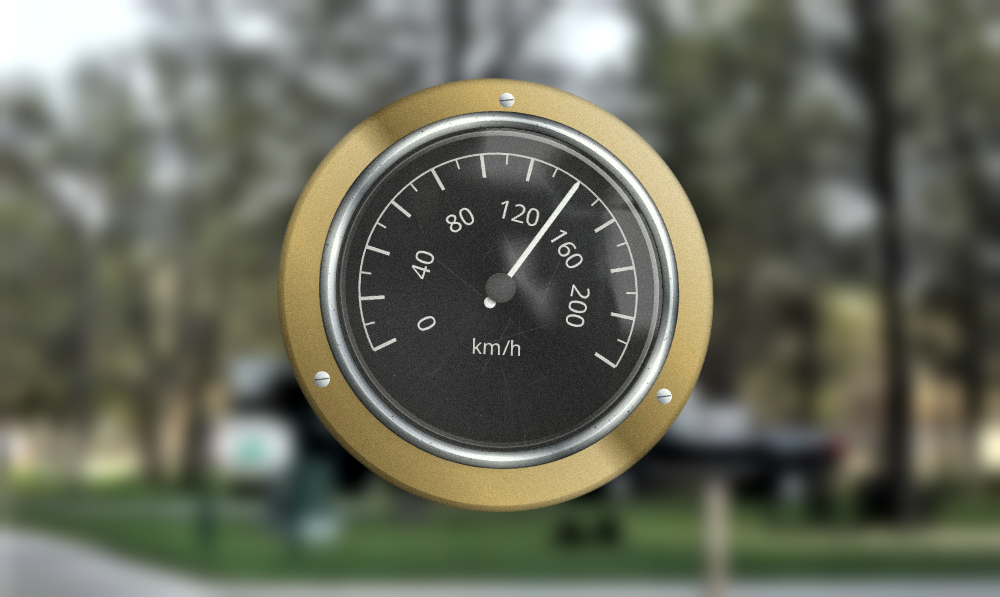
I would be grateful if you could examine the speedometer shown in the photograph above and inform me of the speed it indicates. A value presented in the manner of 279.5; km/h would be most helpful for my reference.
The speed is 140; km/h
